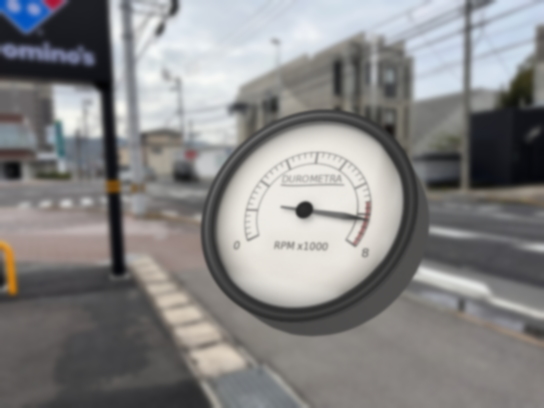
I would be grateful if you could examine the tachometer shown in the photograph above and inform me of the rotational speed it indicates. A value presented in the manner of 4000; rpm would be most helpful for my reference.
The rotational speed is 7200; rpm
